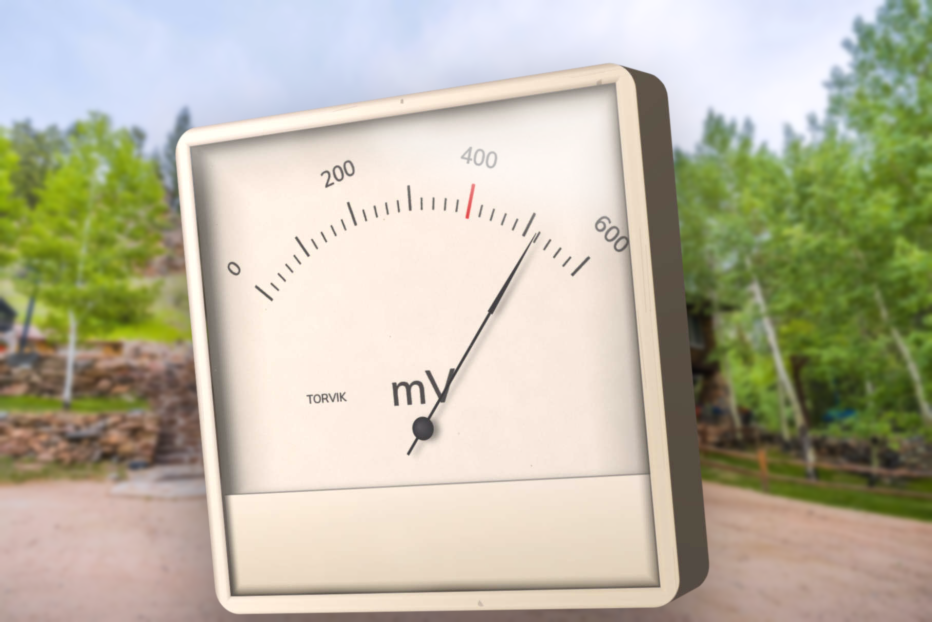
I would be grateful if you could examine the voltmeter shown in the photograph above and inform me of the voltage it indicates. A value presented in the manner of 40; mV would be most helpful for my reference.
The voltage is 520; mV
